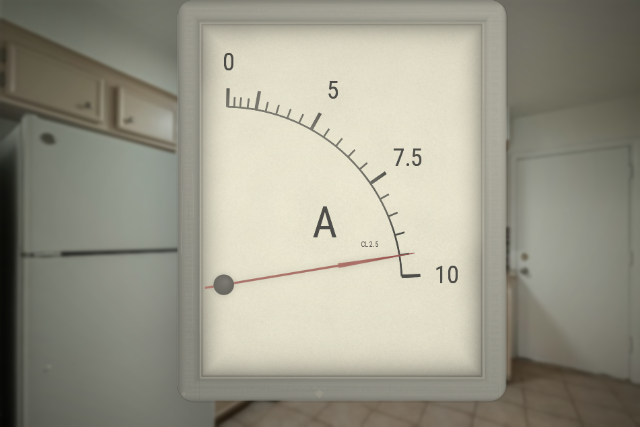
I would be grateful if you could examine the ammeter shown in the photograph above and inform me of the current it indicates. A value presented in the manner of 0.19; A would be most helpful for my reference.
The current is 9.5; A
